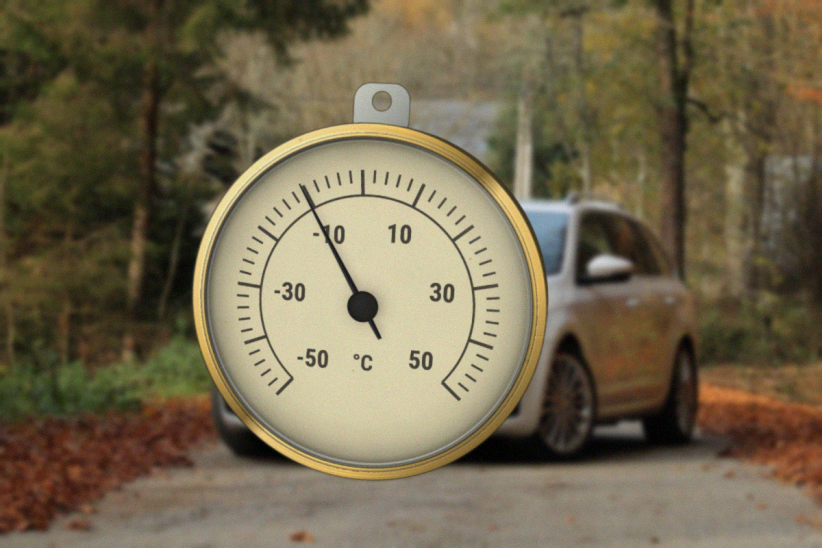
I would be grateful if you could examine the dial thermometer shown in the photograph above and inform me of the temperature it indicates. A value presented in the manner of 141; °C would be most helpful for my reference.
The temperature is -10; °C
